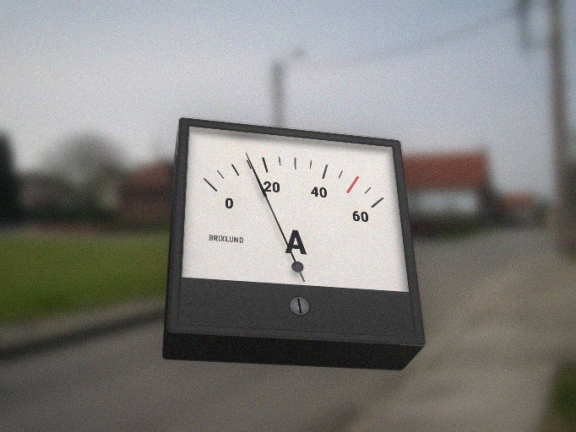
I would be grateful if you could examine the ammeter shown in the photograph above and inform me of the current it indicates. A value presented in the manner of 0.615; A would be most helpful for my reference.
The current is 15; A
